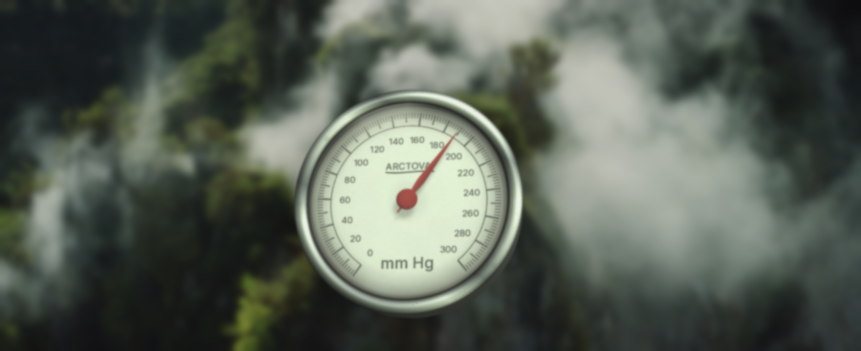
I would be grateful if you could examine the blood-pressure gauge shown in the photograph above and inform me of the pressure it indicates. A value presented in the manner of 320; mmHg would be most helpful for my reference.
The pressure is 190; mmHg
